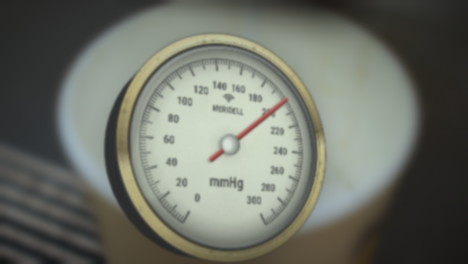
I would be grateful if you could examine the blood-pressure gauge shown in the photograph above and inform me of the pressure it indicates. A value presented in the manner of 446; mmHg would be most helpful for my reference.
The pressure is 200; mmHg
